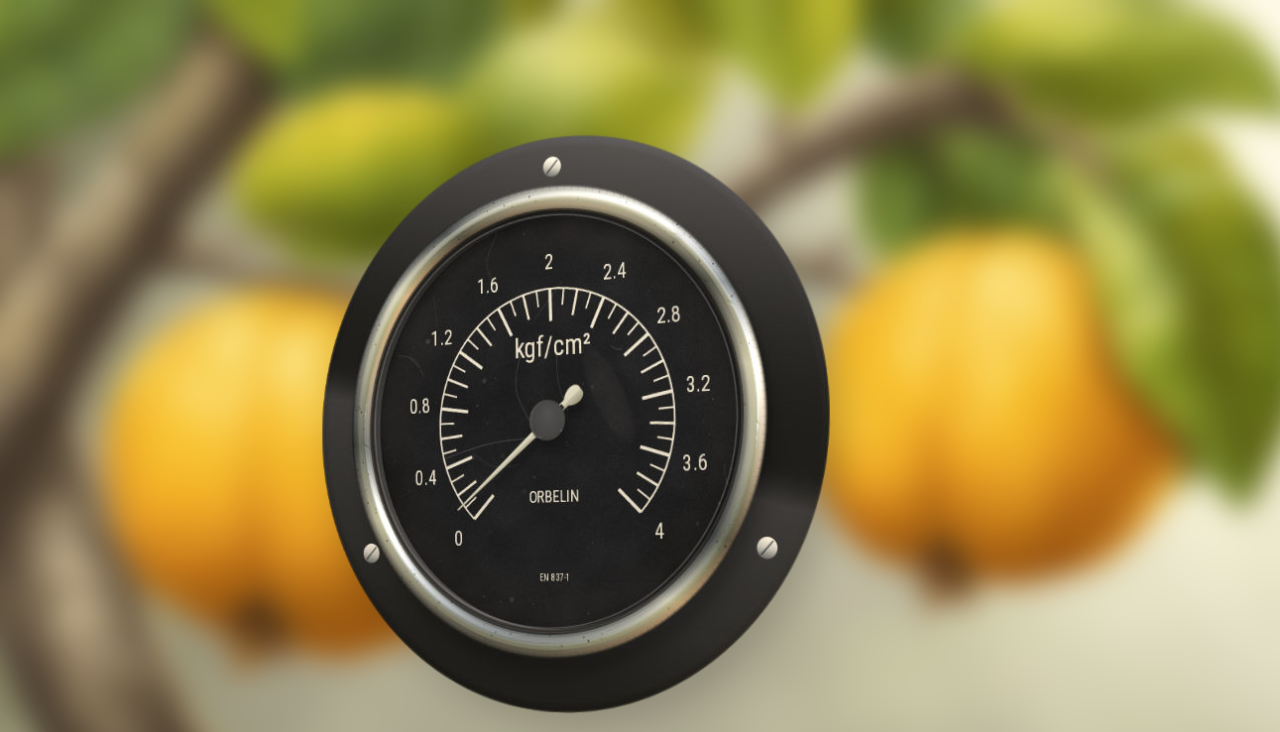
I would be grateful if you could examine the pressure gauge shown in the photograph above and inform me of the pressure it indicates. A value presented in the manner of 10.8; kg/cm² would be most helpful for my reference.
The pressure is 0.1; kg/cm²
